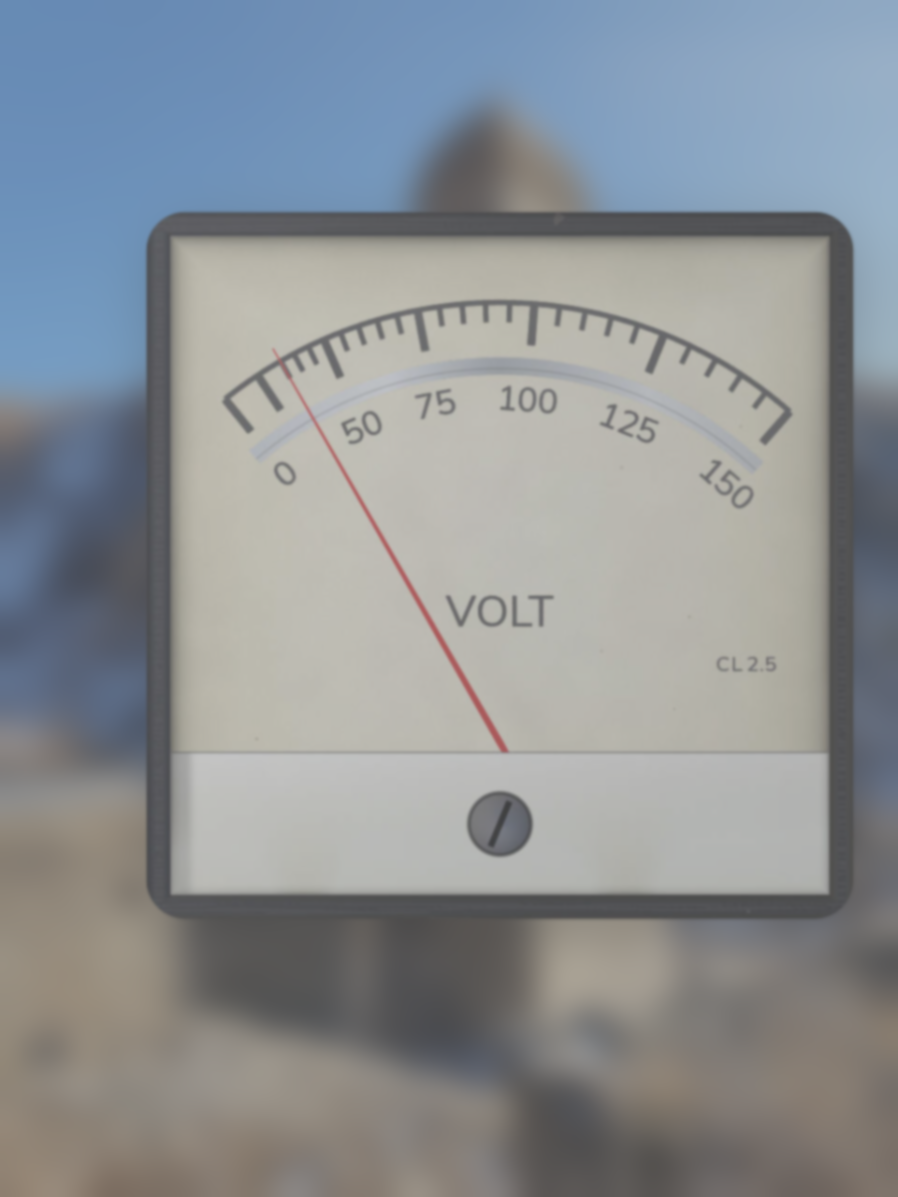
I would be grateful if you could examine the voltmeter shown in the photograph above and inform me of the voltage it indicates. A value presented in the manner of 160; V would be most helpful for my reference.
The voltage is 35; V
